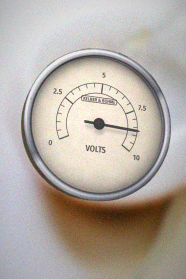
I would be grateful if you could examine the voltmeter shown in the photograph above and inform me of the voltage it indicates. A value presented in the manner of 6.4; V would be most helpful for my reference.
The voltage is 8.75; V
